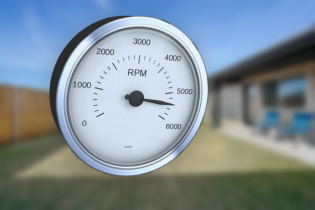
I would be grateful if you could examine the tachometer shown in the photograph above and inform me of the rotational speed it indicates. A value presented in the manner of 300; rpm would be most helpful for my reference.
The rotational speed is 5400; rpm
